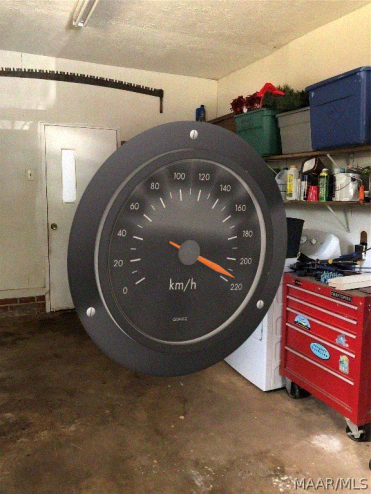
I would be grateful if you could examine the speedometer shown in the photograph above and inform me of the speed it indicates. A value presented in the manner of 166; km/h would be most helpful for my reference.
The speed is 215; km/h
